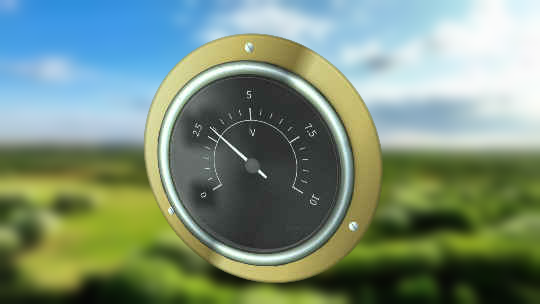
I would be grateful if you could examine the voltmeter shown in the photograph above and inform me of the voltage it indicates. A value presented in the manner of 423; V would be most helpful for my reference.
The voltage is 3; V
